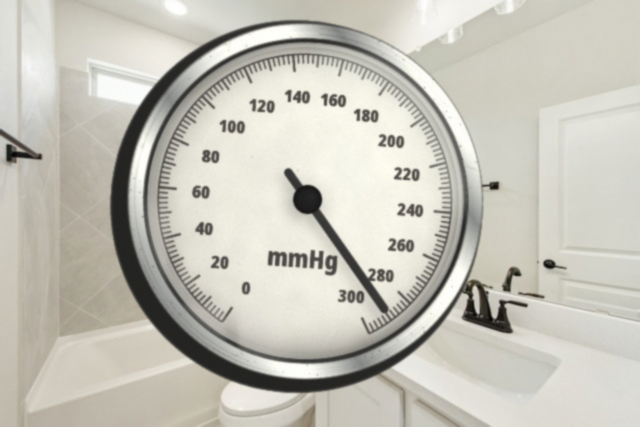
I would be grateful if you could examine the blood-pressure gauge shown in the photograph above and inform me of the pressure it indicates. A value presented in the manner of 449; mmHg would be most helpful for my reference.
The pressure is 290; mmHg
